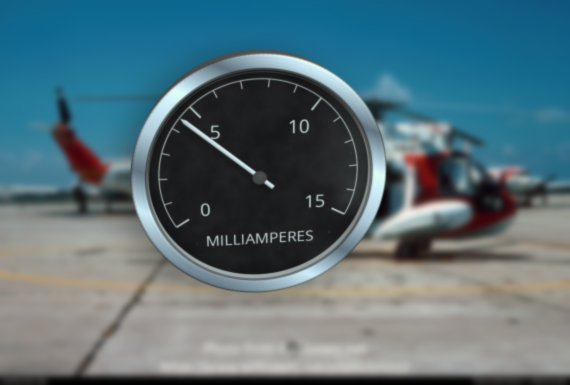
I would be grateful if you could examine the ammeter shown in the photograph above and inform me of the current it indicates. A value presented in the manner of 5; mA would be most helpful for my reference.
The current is 4.5; mA
